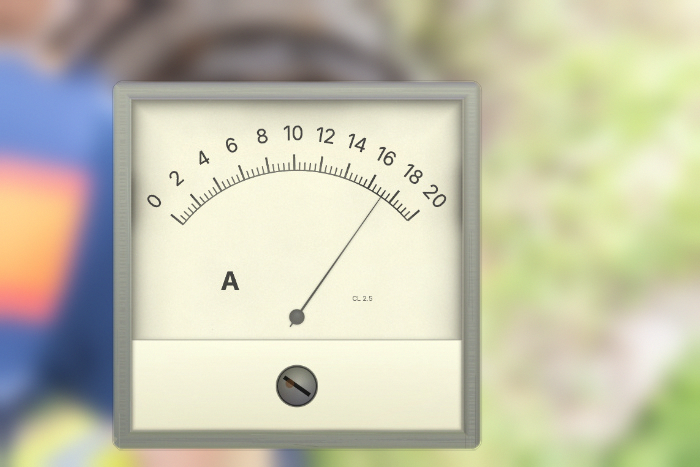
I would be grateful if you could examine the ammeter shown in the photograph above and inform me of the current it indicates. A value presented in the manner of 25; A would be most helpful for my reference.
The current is 17.2; A
